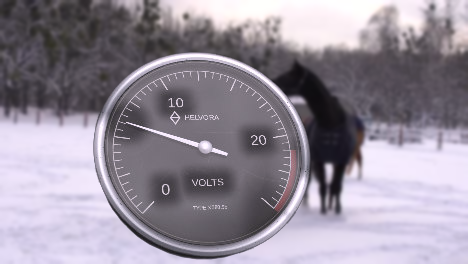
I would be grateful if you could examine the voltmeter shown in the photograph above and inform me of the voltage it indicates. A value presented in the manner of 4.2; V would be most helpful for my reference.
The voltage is 6; V
